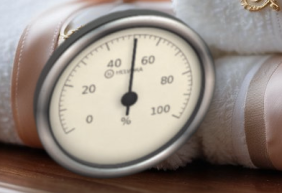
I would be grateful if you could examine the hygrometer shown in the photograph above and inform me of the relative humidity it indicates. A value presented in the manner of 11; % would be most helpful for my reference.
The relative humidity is 50; %
